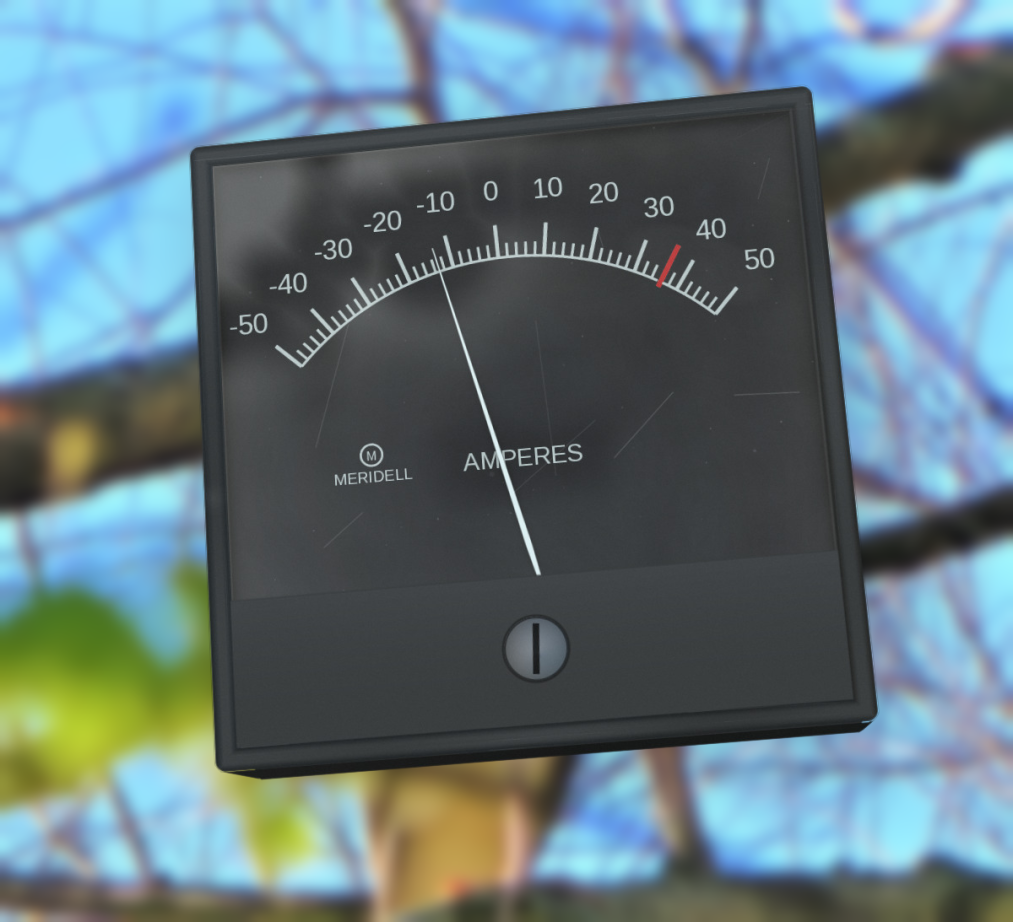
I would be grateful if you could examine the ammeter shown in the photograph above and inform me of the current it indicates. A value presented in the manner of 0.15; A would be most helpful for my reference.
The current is -13; A
